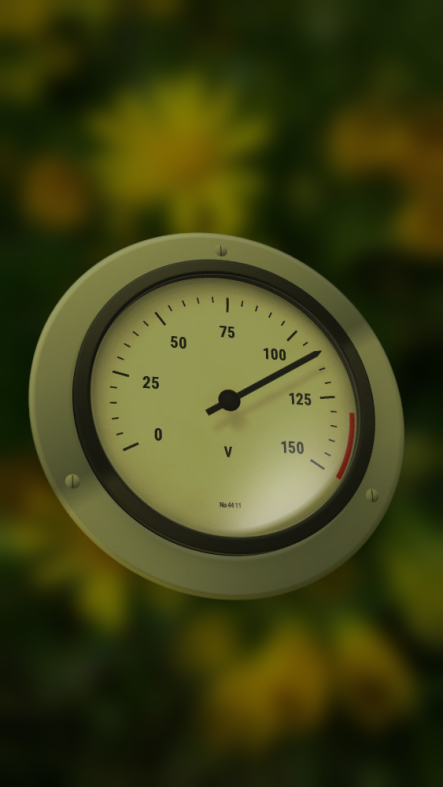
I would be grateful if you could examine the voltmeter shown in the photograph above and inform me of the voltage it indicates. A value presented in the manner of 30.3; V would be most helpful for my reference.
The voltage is 110; V
